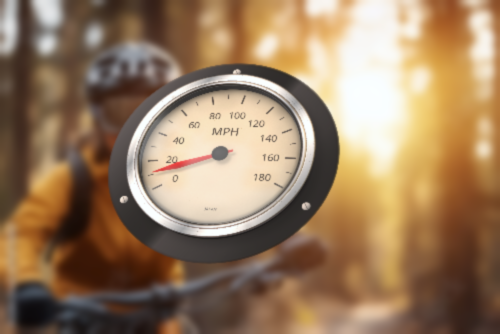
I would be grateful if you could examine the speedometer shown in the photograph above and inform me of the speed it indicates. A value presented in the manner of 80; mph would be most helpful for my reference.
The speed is 10; mph
